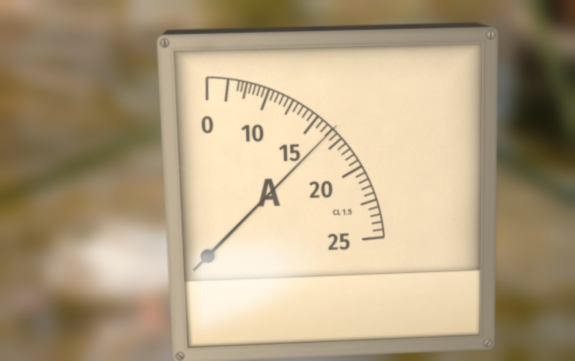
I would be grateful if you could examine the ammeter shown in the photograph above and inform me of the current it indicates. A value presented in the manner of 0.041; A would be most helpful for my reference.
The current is 16.5; A
